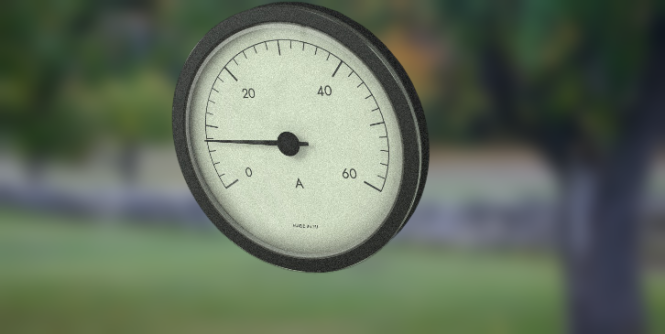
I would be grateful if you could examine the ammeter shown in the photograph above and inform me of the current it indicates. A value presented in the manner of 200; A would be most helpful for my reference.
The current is 8; A
